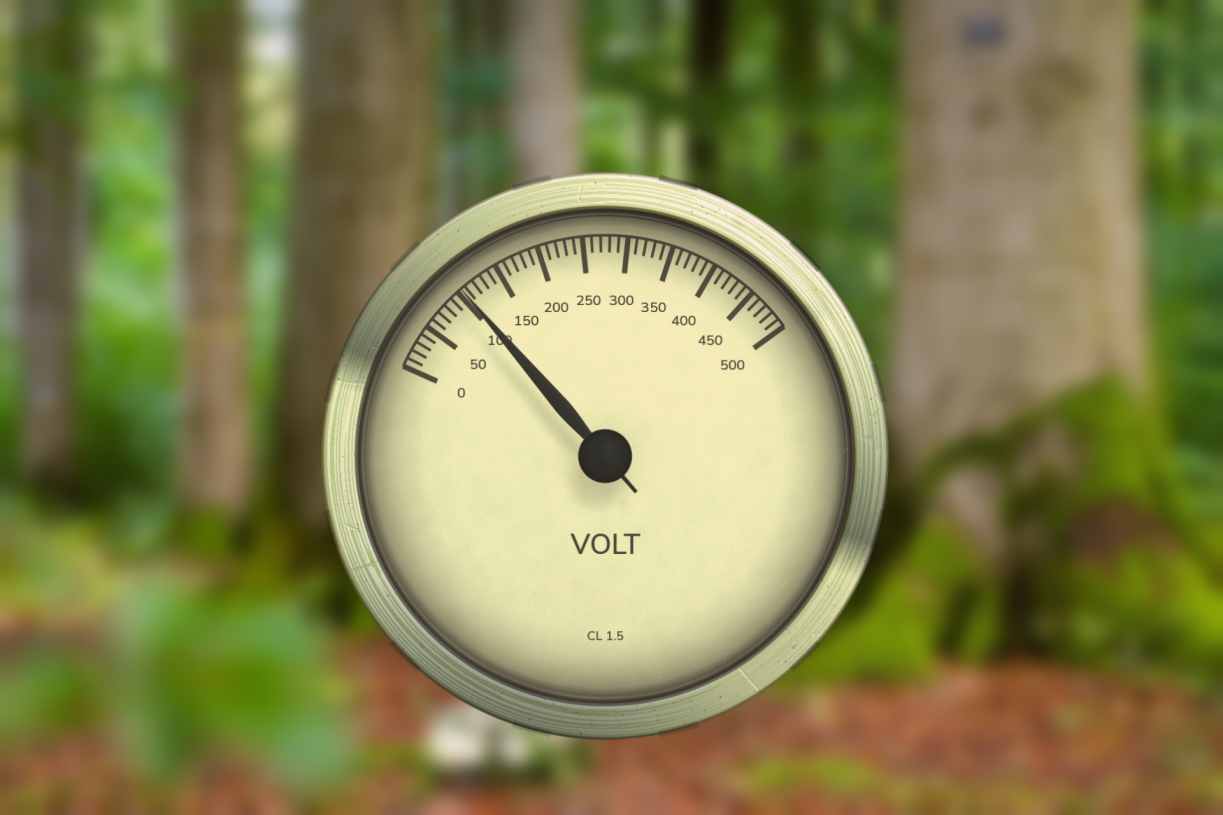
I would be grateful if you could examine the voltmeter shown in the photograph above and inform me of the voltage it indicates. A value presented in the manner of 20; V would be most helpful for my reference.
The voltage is 105; V
